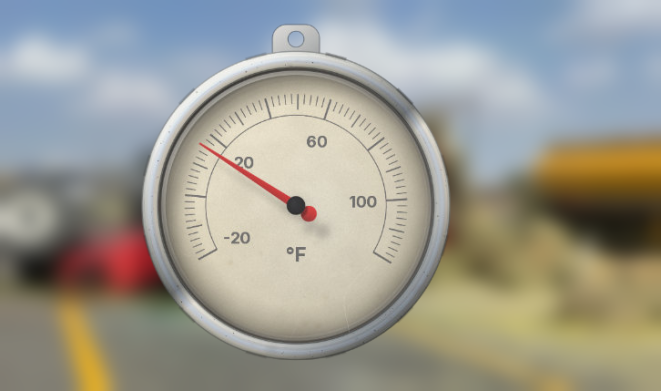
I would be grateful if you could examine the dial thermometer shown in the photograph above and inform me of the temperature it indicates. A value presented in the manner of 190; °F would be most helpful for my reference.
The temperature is 16; °F
